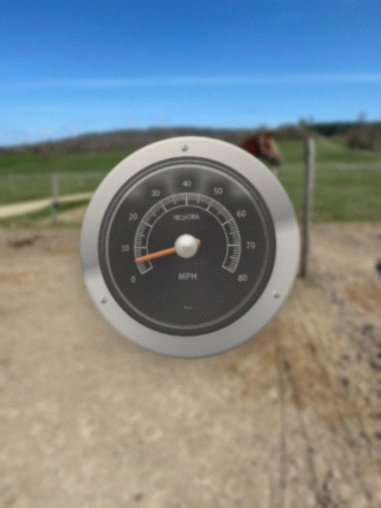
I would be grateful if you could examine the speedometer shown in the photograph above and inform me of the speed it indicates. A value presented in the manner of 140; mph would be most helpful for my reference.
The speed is 5; mph
